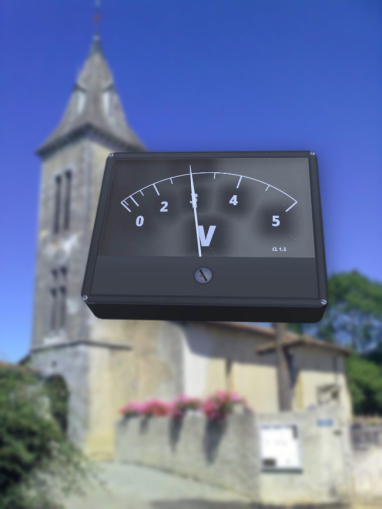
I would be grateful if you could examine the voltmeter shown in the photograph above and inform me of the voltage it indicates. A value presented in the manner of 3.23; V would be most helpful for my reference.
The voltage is 3; V
